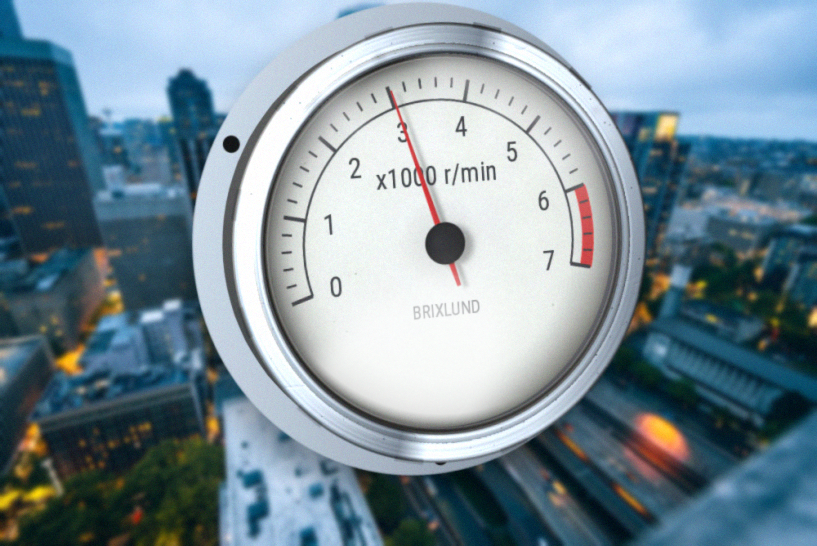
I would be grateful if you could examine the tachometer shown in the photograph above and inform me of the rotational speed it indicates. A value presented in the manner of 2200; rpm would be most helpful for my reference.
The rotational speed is 3000; rpm
